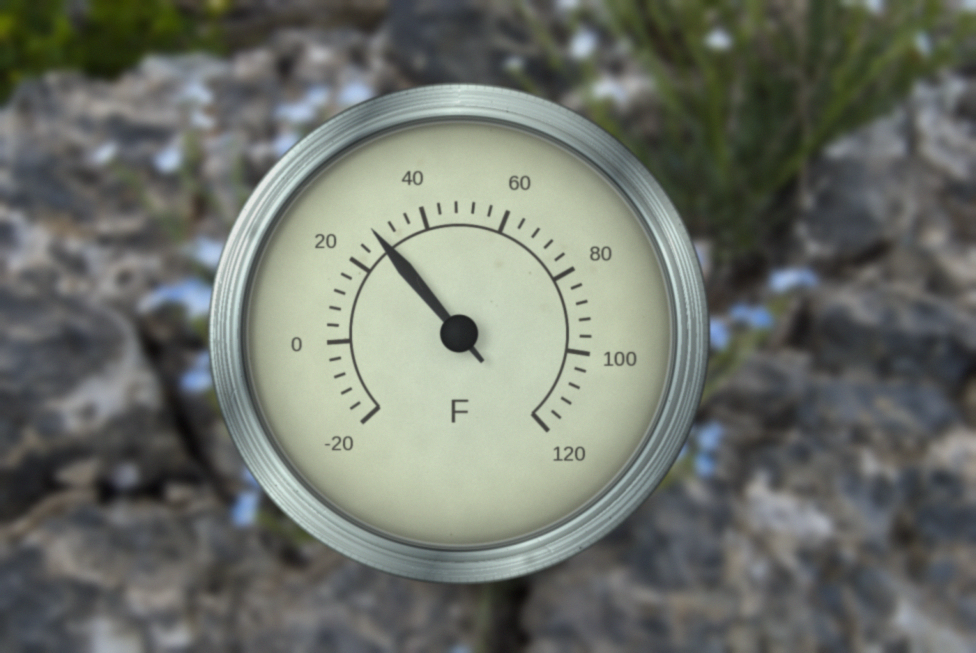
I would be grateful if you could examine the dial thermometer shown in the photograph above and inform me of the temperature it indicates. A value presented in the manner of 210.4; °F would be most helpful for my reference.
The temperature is 28; °F
